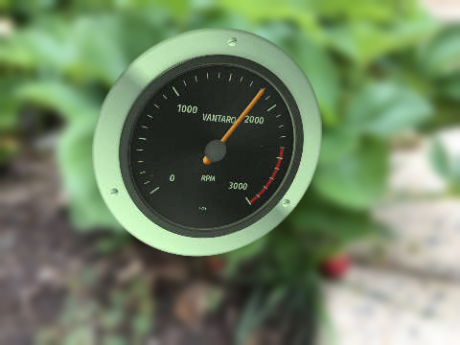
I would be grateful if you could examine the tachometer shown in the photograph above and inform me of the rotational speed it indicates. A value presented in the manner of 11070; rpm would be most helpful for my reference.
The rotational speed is 1800; rpm
